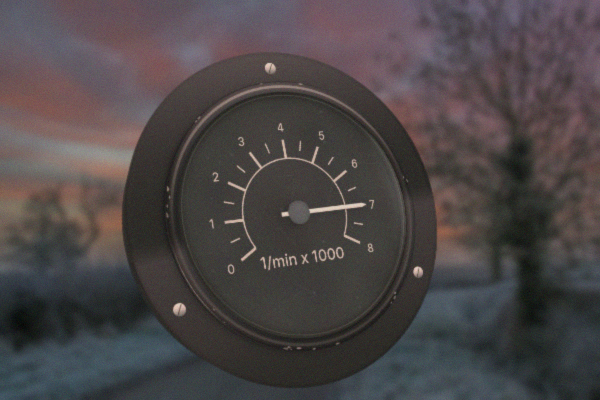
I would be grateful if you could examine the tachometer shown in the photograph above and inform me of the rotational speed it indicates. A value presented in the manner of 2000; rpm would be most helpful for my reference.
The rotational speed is 7000; rpm
